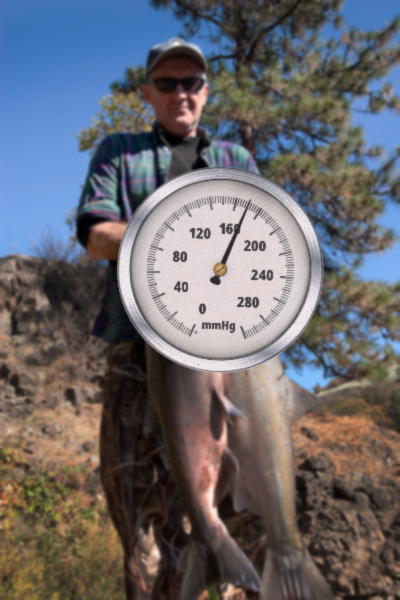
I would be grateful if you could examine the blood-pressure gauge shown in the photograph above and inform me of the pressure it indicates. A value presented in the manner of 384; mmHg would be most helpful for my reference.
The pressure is 170; mmHg
